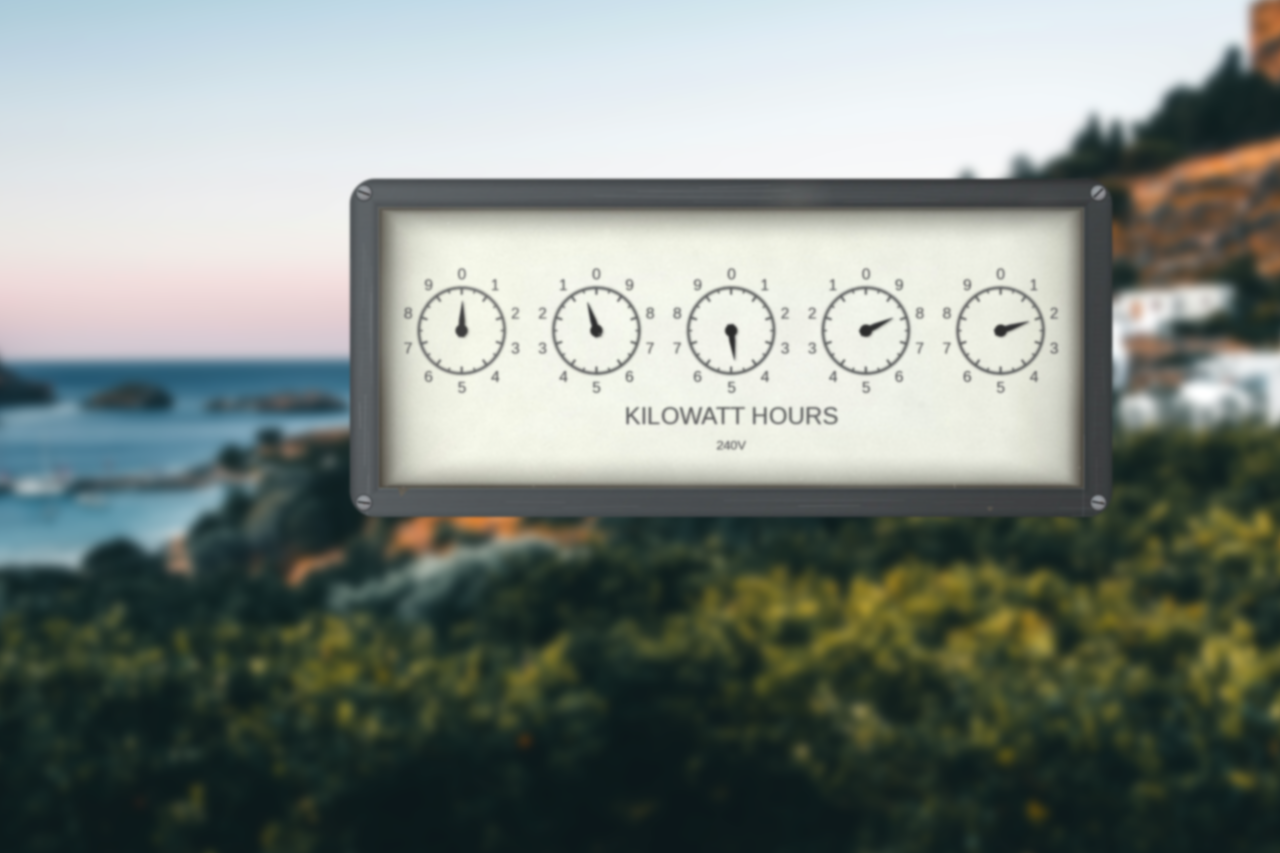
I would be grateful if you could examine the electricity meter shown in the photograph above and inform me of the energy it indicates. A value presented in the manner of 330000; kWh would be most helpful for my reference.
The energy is 482; kWh
